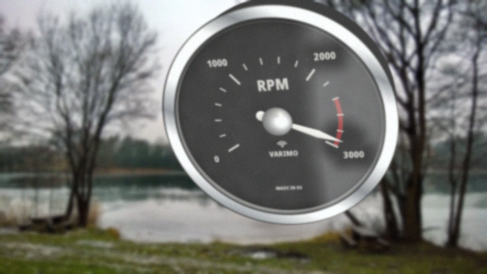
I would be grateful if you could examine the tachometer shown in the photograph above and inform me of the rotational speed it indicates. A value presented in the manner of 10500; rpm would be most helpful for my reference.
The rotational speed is 2900; rpm
